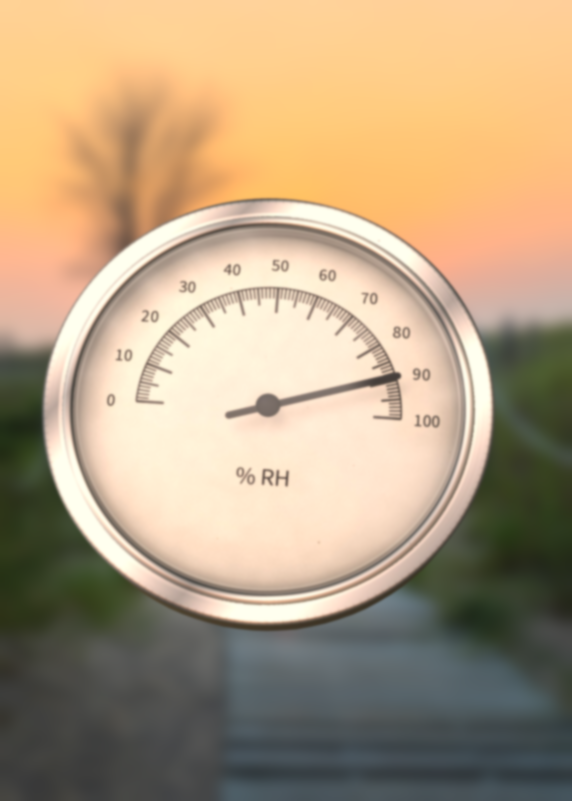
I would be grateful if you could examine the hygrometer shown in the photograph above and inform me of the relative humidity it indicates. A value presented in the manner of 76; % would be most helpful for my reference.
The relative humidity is 90; %
